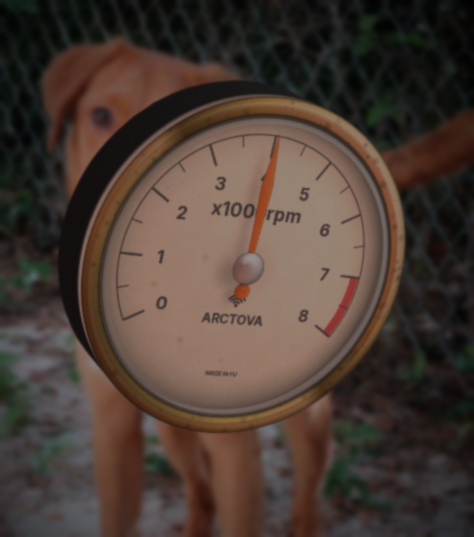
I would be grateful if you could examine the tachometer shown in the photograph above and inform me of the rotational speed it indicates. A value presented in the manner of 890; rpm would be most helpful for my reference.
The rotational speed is 4000; rpm
